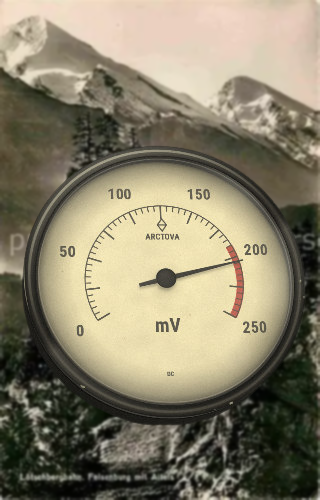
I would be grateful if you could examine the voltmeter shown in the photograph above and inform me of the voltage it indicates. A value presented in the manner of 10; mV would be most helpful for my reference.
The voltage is 205; mV
